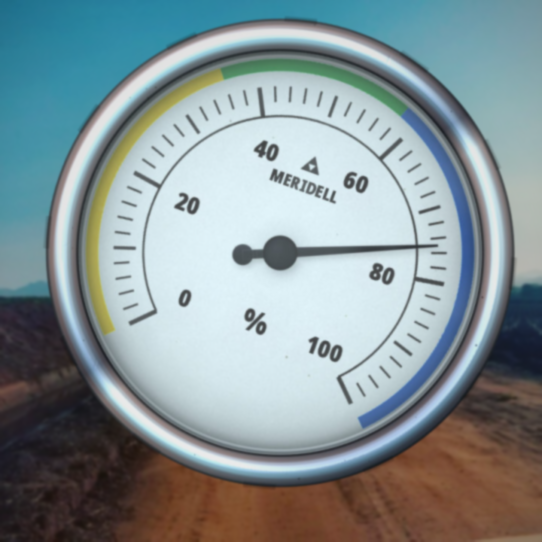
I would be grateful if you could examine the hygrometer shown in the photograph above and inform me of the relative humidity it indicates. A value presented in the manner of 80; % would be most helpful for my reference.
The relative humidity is 75; %
